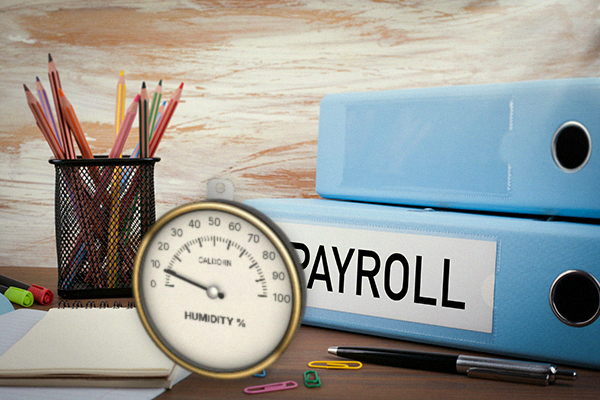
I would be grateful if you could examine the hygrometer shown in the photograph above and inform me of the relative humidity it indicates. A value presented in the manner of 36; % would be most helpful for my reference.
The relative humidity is 10; %
